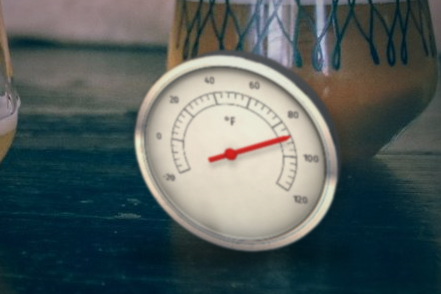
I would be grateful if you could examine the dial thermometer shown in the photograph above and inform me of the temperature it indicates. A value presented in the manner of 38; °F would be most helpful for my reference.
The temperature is 88; °F
